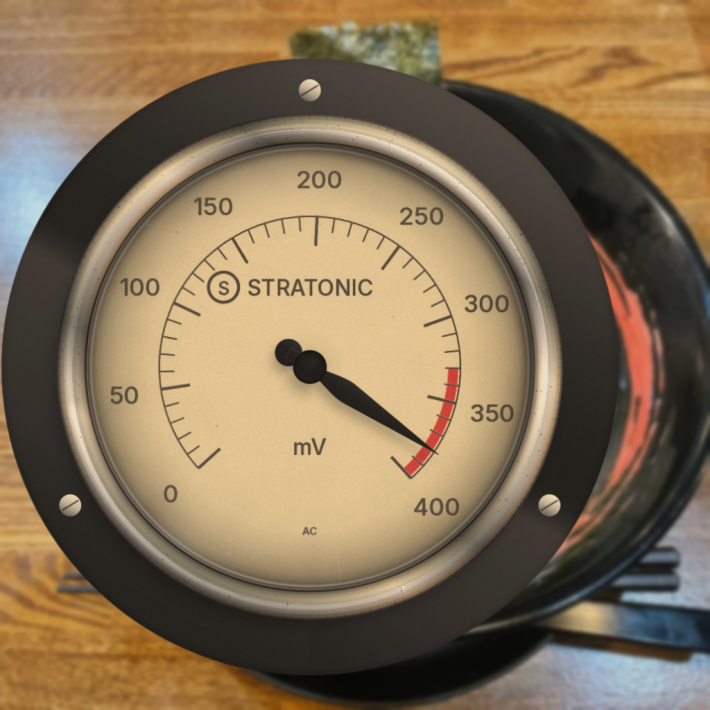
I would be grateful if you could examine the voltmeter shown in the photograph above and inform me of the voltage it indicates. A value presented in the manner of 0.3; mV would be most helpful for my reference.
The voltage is 380; mV
